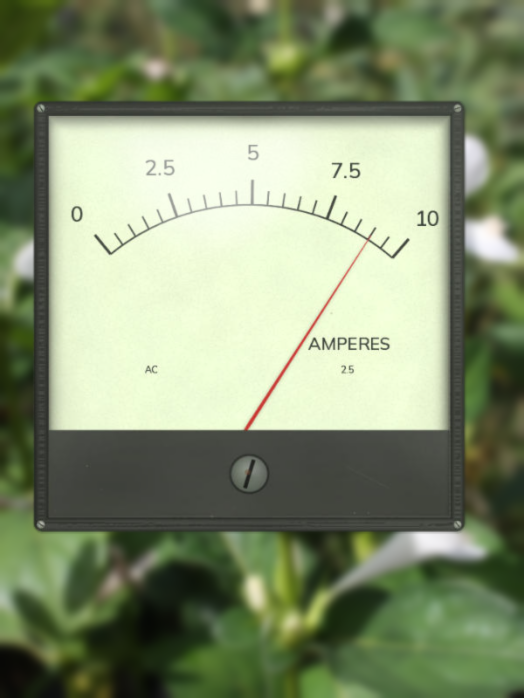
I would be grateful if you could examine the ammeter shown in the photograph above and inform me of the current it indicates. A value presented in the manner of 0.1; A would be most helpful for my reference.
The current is 9; A
